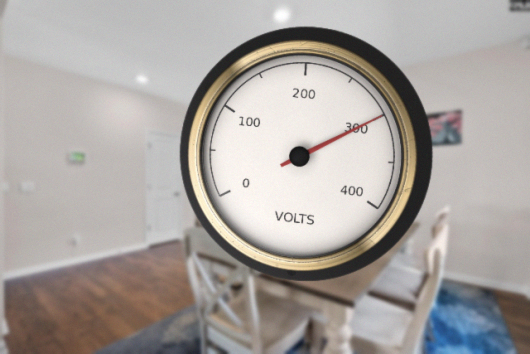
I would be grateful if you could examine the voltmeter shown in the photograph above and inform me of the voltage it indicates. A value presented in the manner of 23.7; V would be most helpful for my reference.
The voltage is 300; V
